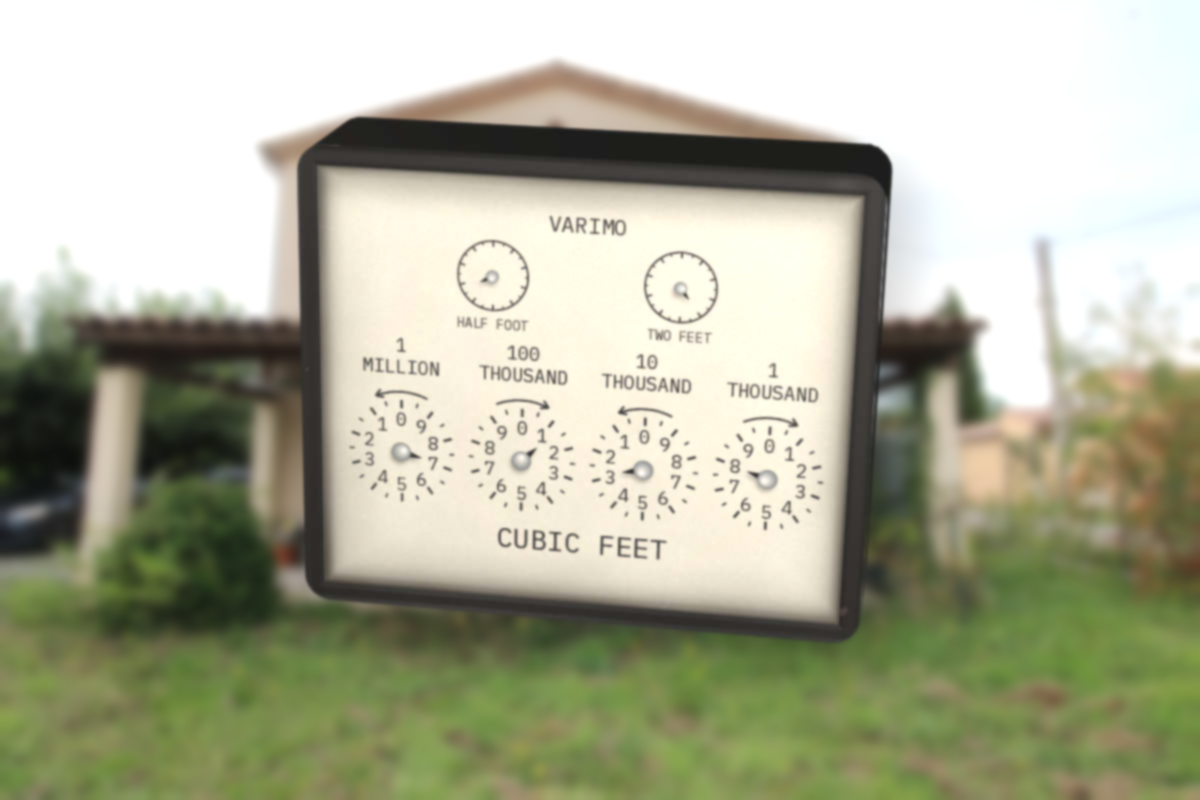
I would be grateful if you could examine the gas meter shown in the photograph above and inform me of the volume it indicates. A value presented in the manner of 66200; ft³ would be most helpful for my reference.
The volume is 712800; ft³
